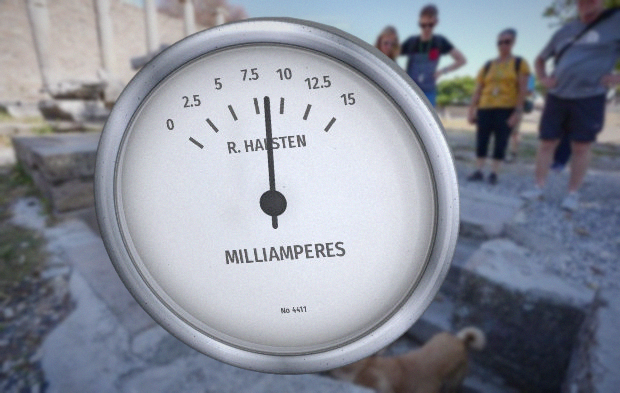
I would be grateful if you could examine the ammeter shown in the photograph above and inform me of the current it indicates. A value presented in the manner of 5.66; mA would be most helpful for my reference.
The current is 8.75; mA
